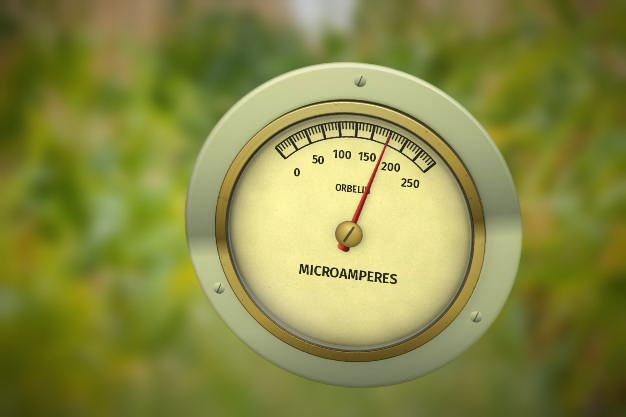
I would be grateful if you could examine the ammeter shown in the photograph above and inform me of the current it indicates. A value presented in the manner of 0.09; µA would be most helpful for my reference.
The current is 175; µA
